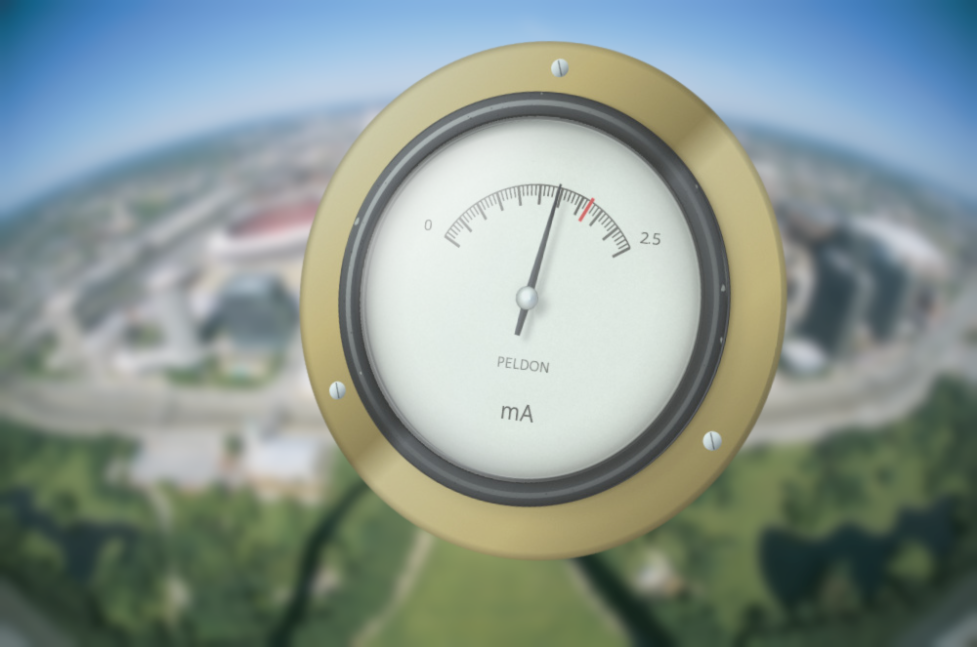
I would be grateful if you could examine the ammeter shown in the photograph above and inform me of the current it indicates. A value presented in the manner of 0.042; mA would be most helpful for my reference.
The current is 1.5; mA
